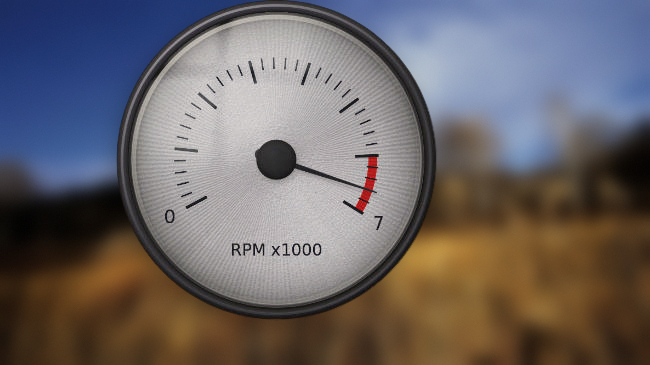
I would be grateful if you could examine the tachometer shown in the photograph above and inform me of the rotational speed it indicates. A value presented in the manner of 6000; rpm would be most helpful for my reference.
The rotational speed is 6600; rpm
